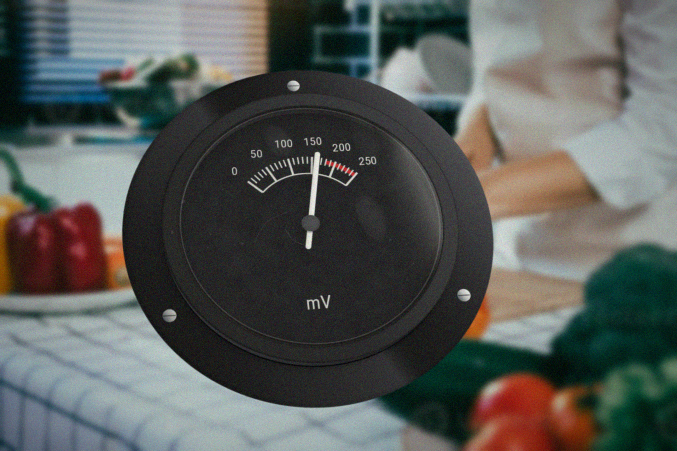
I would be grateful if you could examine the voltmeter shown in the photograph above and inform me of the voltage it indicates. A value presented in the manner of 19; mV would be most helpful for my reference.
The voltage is 160; mV
